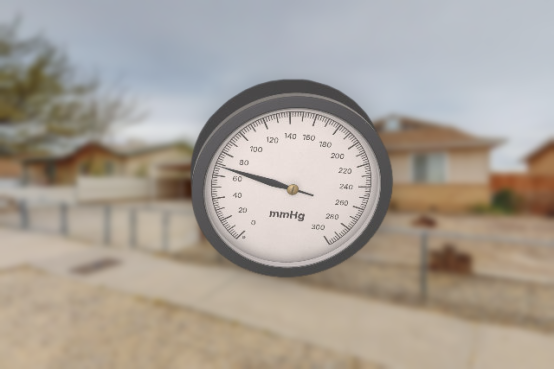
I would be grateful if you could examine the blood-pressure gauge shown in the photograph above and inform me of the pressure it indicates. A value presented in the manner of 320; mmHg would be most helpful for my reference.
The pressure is 70; mmHg
